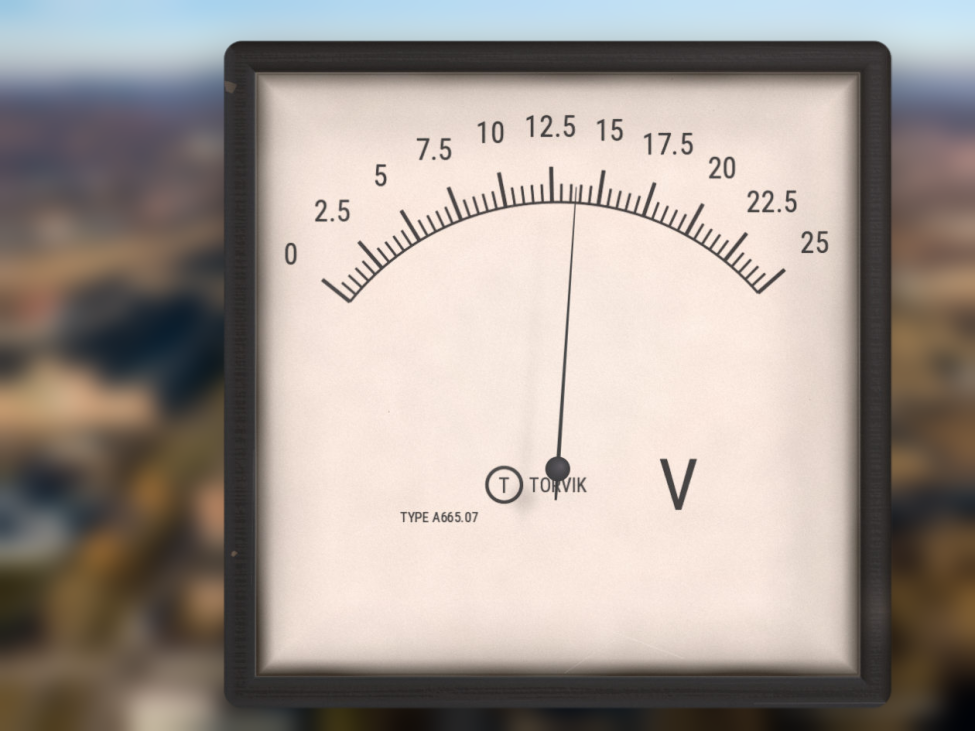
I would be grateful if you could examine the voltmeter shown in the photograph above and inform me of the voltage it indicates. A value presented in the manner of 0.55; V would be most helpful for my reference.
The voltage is 13.75; V
